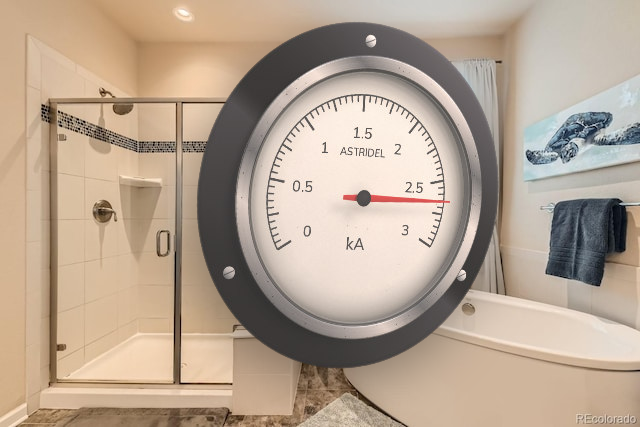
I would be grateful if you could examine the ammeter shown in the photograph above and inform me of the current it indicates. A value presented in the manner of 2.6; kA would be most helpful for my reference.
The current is 2.65; kA
